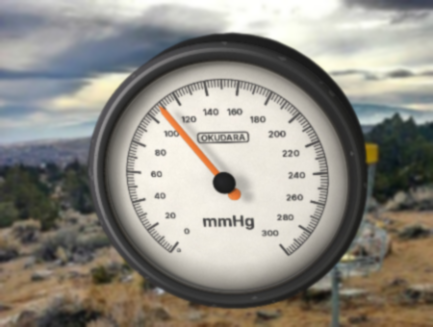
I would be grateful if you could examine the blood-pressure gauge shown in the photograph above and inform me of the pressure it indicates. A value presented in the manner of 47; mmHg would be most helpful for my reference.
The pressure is 110; mmHg
